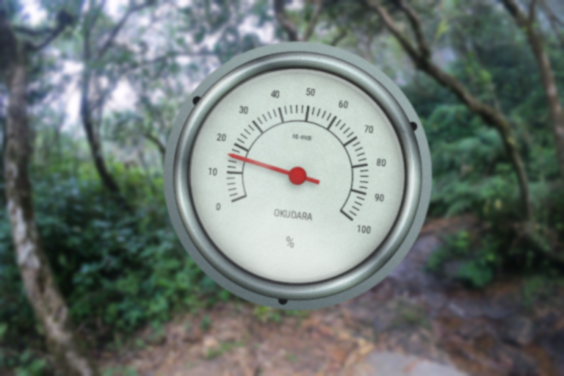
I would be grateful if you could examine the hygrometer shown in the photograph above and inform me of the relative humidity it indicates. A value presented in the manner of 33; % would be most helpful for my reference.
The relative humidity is 16; %
